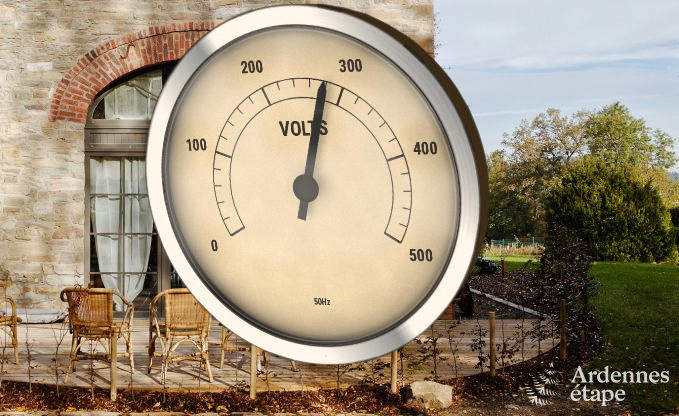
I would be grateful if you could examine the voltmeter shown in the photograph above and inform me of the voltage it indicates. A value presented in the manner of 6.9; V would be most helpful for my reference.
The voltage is 280; V
